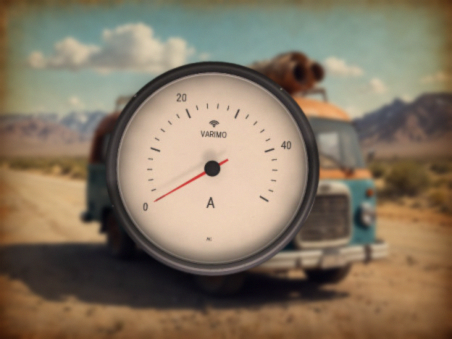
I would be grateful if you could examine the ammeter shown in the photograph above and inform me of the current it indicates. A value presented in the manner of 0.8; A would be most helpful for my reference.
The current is 0; A
